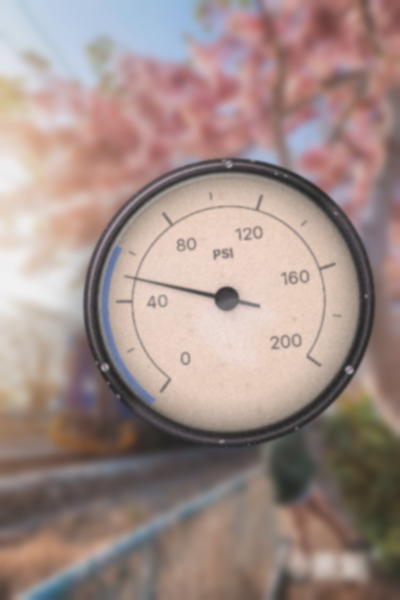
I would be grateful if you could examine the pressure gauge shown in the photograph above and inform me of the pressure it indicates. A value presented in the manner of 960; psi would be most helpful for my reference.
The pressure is 50; psi
